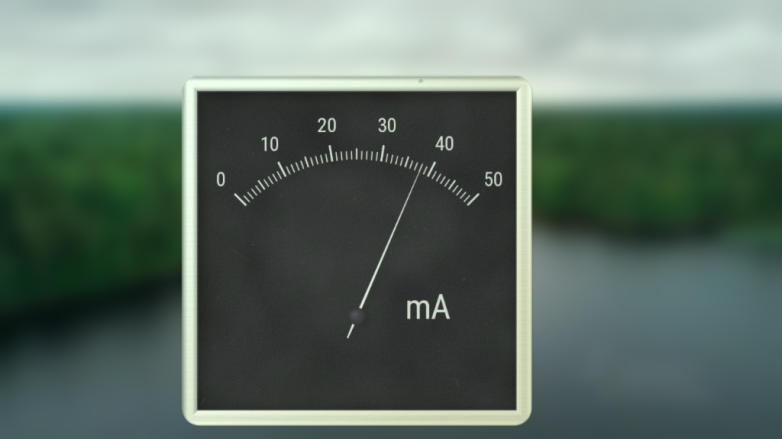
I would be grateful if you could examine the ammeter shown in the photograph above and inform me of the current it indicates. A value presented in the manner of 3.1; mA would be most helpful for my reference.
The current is 38; mA
